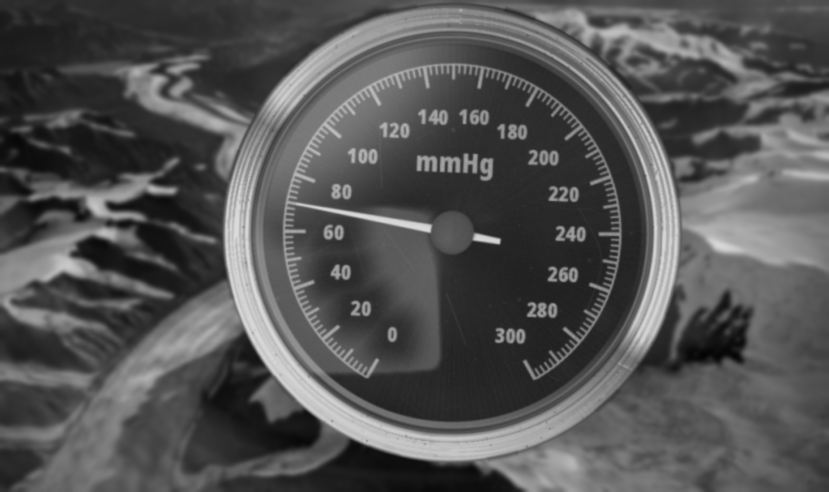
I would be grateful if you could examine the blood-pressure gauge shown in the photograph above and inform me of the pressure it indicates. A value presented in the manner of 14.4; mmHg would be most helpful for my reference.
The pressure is 70; mmHg
